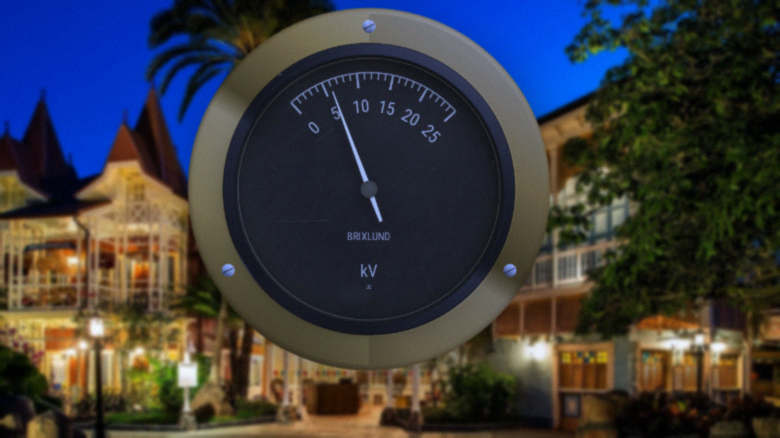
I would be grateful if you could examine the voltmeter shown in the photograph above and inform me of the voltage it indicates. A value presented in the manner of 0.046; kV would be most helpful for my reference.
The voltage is 6; kV
